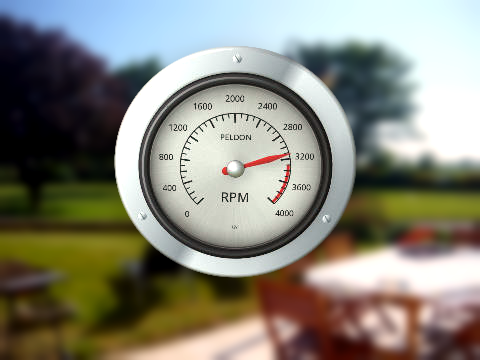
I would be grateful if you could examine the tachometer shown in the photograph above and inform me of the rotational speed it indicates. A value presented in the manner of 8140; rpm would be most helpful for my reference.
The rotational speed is 3100; rpm
